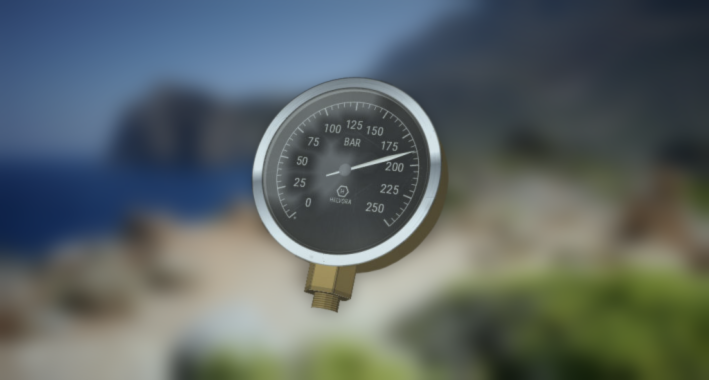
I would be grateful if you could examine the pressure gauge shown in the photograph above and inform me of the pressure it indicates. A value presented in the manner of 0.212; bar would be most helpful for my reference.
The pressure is 190; bar
